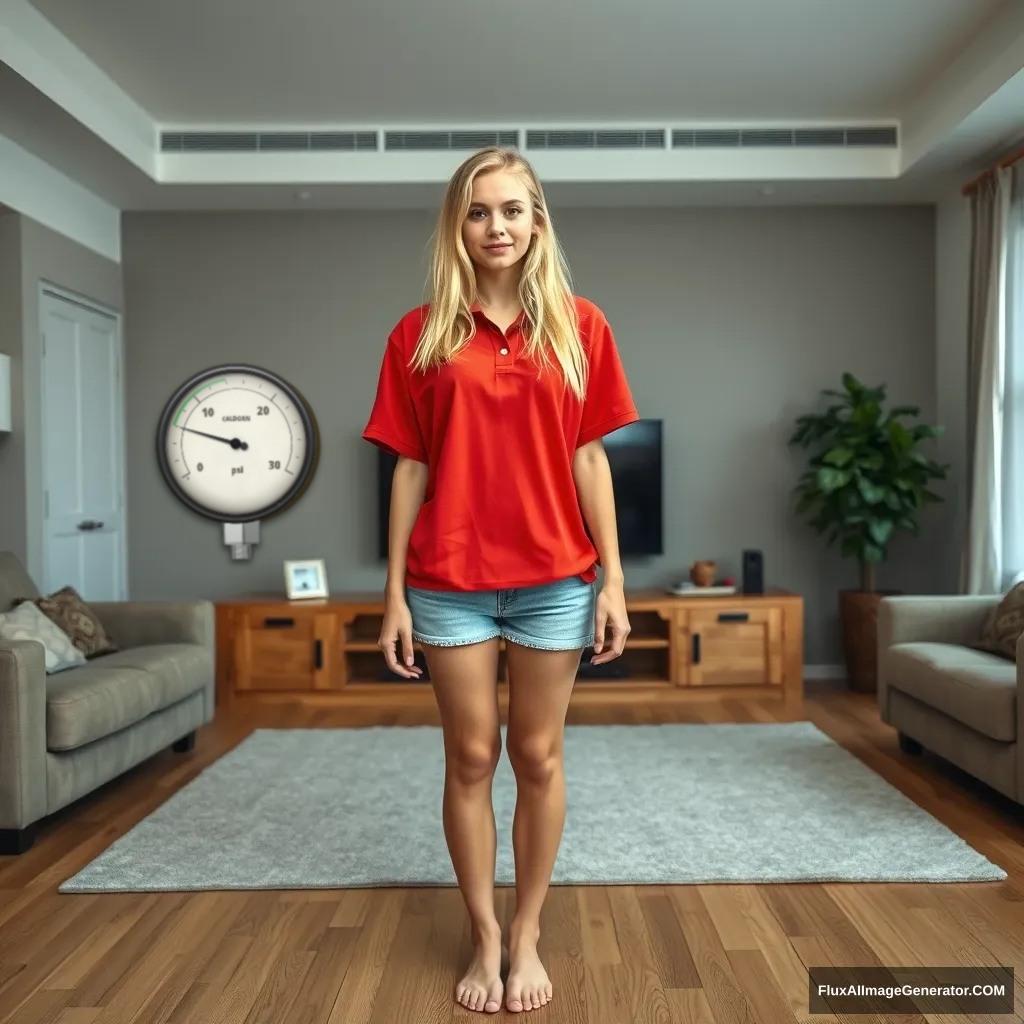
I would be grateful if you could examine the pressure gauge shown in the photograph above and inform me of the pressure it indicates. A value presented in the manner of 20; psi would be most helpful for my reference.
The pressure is 6; psi
